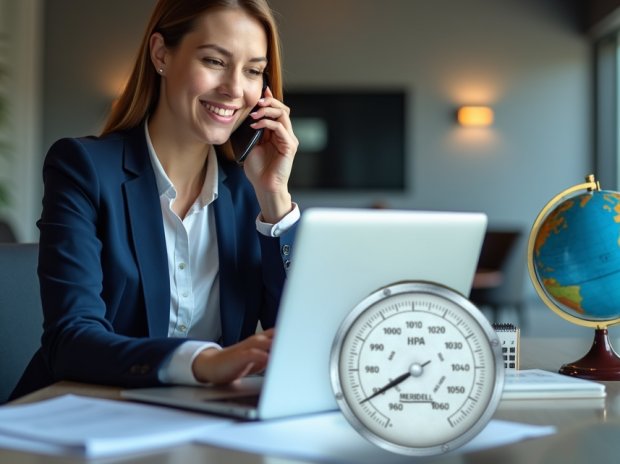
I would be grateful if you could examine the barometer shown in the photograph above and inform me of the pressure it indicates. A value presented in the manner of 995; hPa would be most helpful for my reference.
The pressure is 970; hPa
